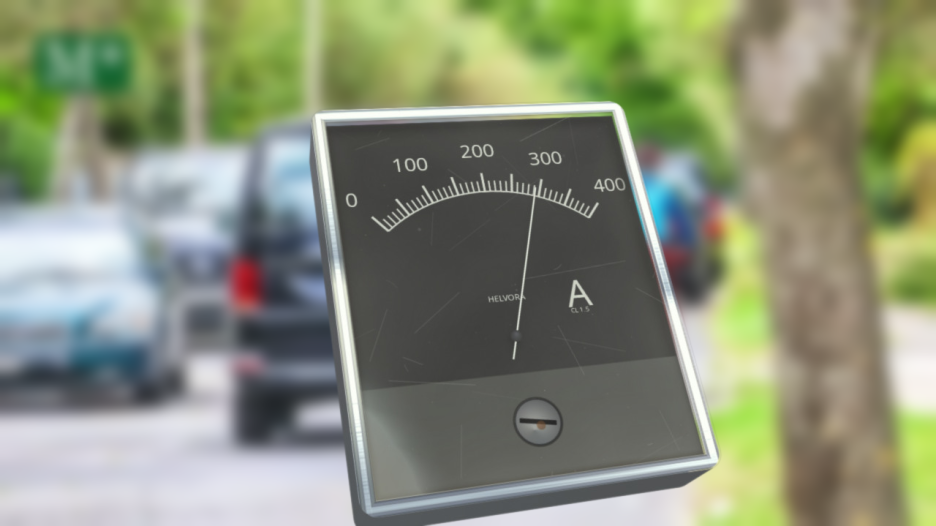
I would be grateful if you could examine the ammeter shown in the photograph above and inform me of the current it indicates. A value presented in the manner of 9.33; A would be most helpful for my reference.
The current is 290; A
